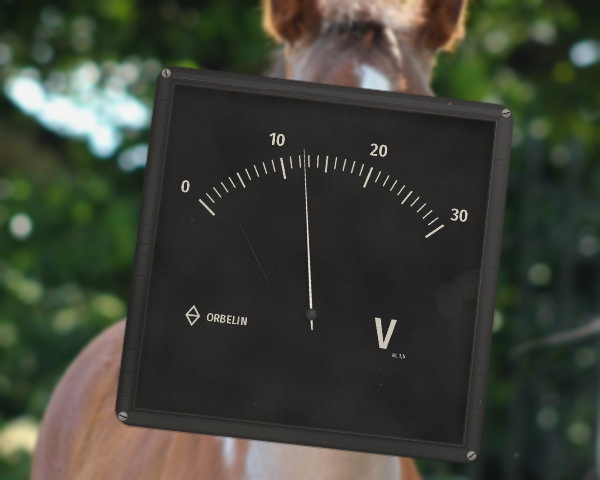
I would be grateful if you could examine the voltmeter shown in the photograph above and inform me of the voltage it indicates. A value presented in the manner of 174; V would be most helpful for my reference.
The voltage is 12.5; V
